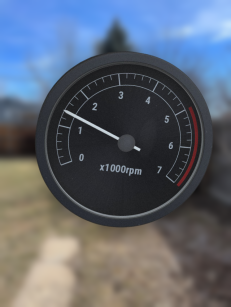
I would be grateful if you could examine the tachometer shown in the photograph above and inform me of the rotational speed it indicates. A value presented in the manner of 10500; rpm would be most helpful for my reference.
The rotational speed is 1400; rpm
